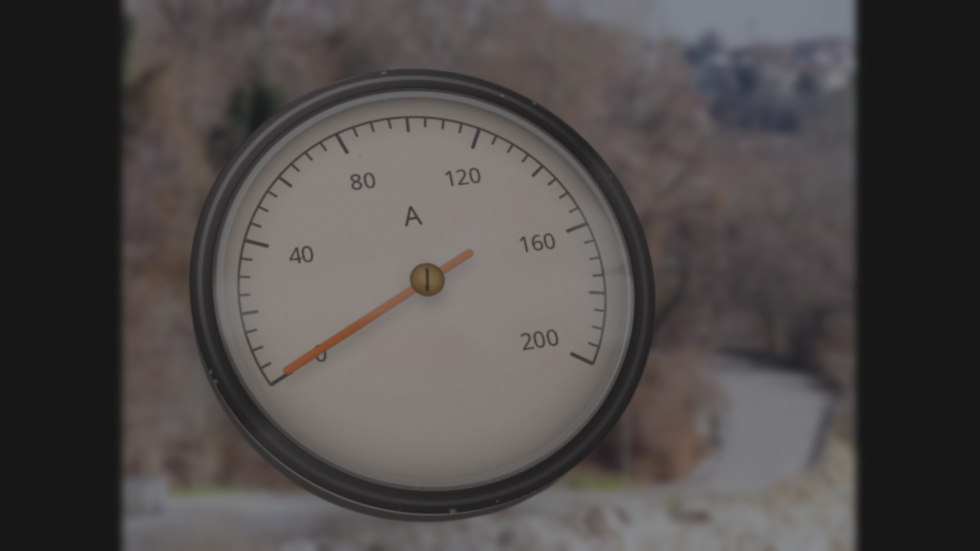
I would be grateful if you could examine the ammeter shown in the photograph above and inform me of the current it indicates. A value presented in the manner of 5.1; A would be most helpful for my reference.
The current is 0; A
